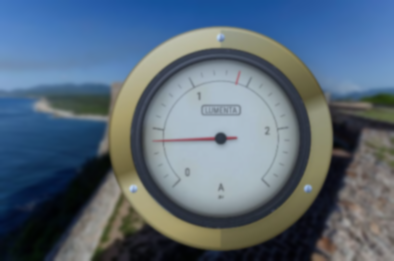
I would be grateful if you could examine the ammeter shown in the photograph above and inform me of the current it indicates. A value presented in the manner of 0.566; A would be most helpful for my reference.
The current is 0.4; A
